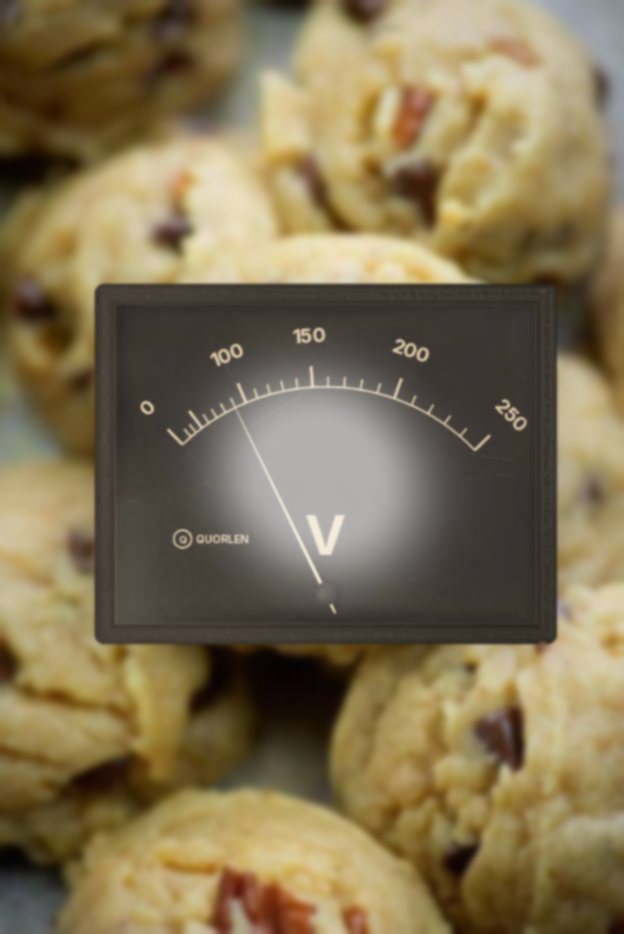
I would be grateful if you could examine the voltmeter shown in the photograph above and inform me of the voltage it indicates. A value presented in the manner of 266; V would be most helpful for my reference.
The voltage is 90; V
